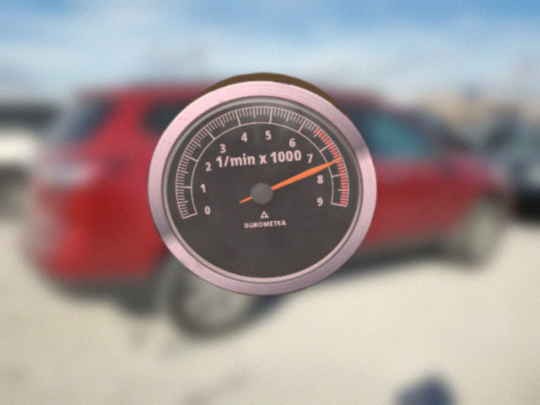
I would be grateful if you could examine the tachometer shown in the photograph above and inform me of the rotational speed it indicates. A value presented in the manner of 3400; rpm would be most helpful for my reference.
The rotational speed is 7500; rpm
